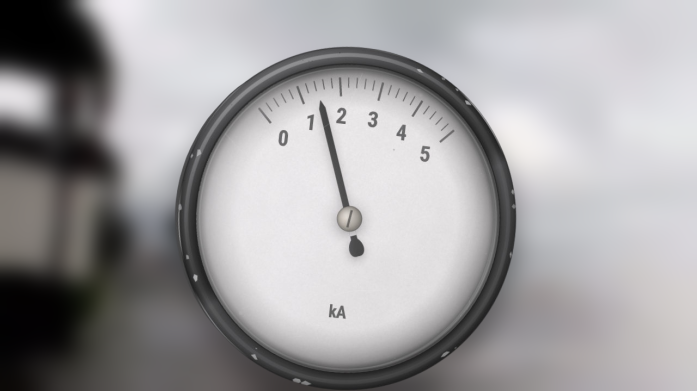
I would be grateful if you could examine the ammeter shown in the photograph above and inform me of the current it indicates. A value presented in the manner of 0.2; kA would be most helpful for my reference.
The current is 1.4; kA
